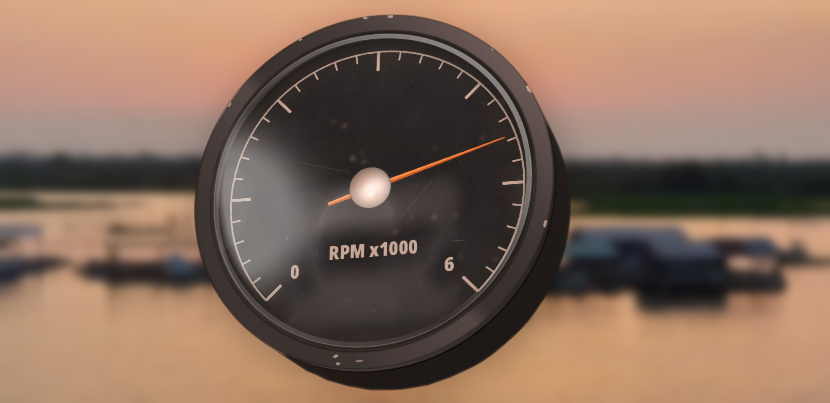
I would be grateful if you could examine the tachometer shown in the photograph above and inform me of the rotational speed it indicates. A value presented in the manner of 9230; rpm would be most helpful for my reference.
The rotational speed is 4600; rpm
